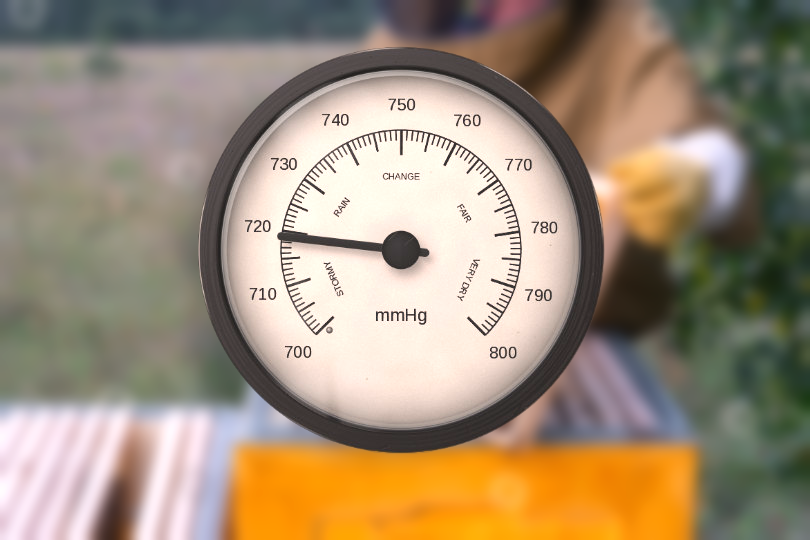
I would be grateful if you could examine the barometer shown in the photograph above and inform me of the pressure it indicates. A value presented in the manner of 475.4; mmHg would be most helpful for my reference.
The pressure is 719; mmHg
